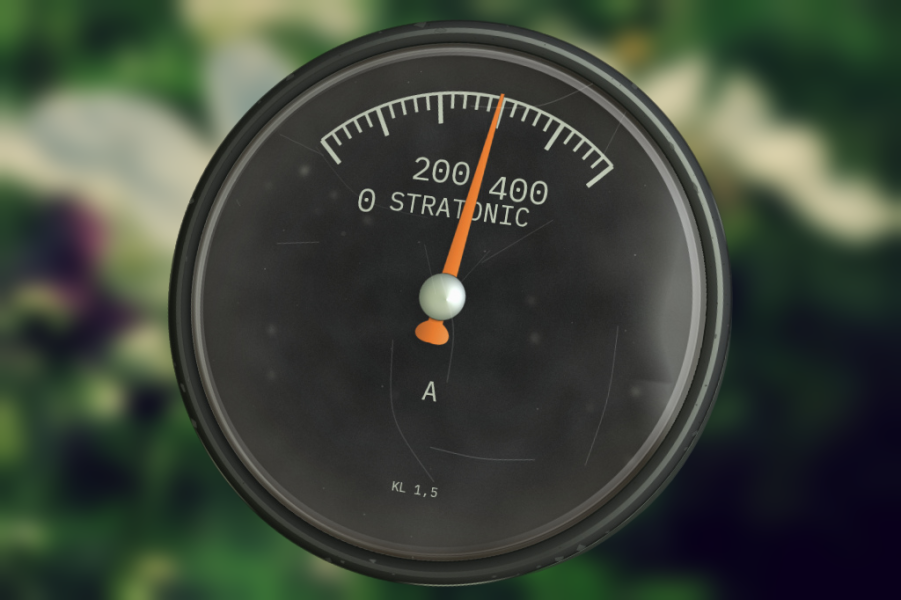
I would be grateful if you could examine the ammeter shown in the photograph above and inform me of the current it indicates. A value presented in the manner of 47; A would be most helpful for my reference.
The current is 300; A
